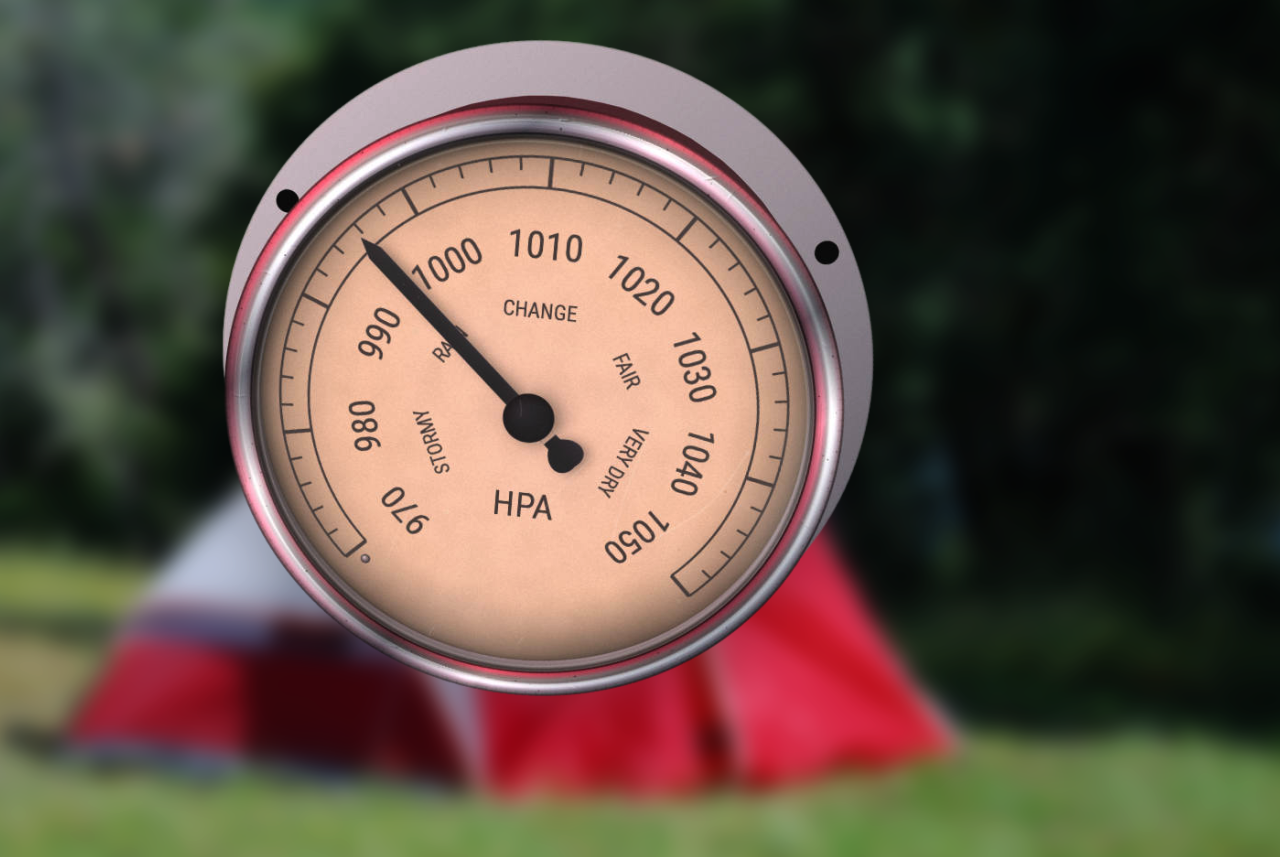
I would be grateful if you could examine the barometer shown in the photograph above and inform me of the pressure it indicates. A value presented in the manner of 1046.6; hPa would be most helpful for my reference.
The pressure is 996; hPa
